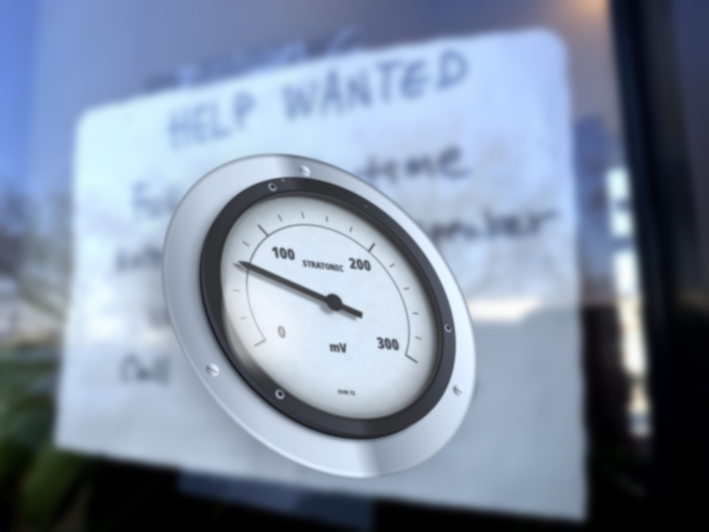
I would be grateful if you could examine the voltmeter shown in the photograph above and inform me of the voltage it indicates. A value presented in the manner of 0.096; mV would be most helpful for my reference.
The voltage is 60; mV
